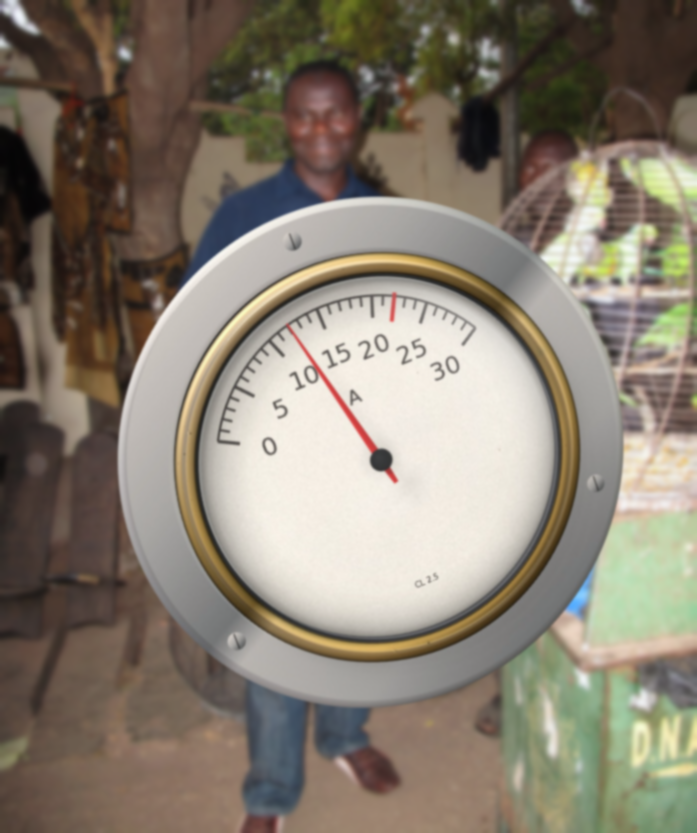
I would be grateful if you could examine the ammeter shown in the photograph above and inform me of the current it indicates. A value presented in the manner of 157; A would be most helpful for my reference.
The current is 12; A
